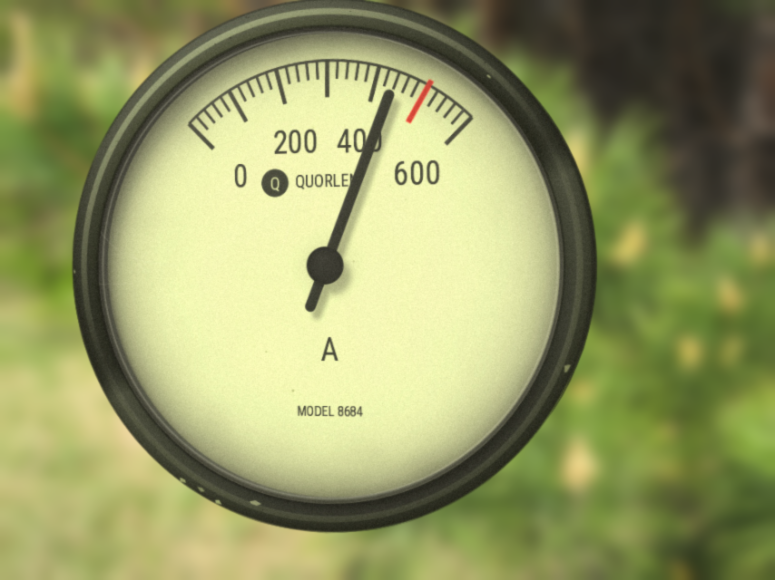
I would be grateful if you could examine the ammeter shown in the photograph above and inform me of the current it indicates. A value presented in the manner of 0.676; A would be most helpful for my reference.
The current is 440; A
